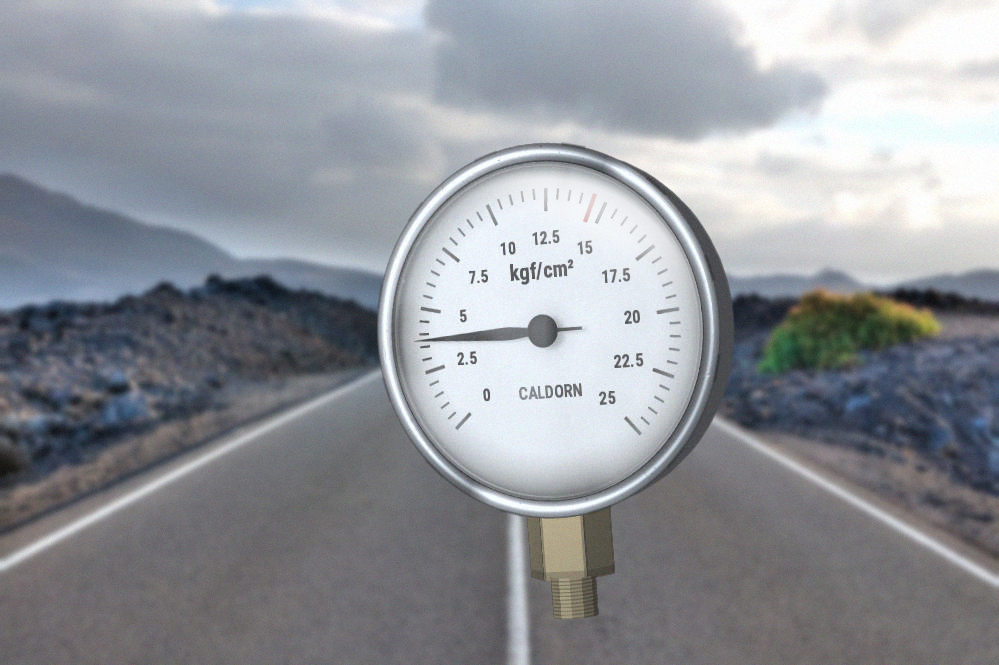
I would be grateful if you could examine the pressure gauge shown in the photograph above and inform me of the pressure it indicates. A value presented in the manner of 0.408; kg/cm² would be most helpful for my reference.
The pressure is 3.75; kg/cm²
